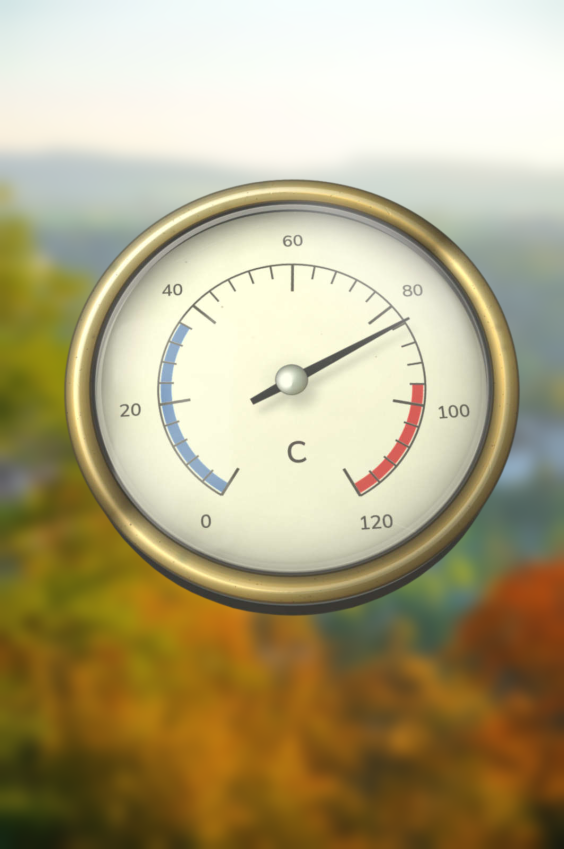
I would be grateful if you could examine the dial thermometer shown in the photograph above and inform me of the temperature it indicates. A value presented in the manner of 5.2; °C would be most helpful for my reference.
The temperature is 84; °C
